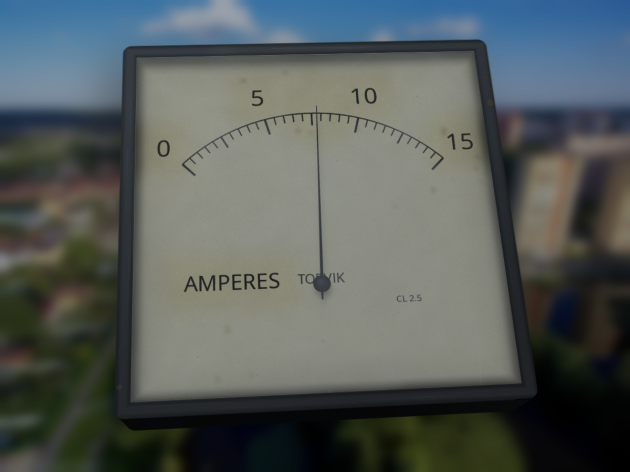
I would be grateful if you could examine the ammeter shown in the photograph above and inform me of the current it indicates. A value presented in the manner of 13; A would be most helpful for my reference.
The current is 7.75; A
